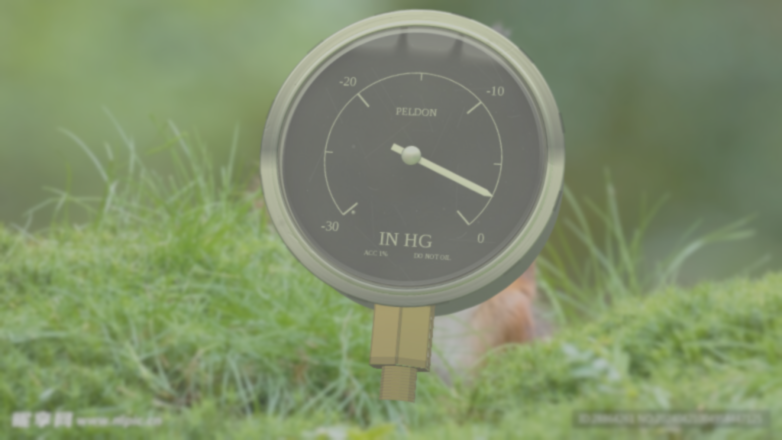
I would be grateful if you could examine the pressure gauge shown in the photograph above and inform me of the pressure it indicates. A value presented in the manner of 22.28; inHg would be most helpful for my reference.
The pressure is -2.5; inHg
